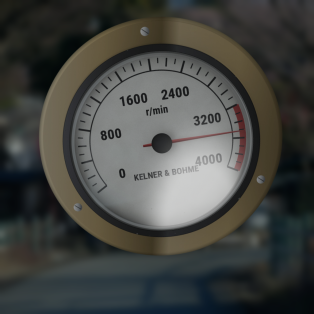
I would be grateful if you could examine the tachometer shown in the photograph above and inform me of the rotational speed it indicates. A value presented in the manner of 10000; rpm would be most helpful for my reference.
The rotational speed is 3500; rpm
